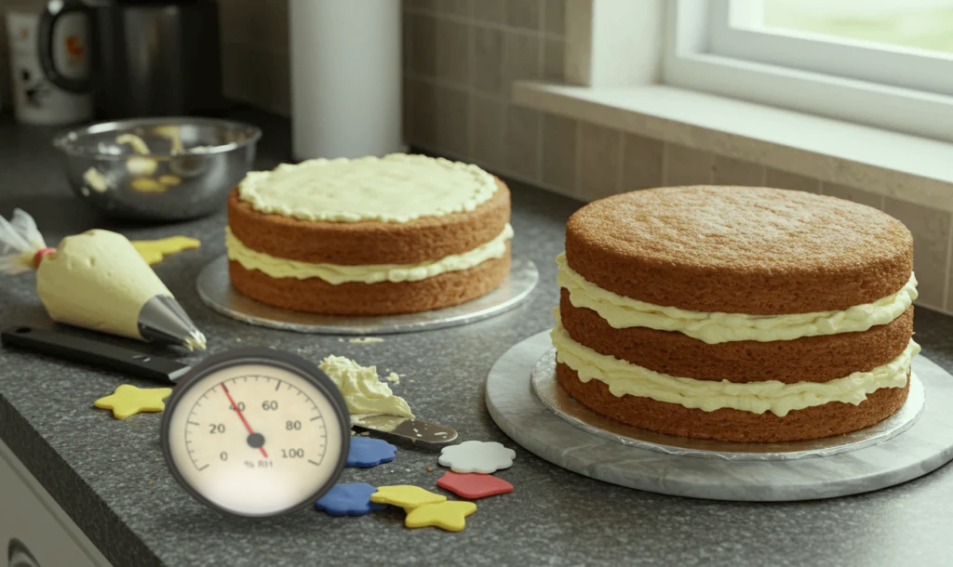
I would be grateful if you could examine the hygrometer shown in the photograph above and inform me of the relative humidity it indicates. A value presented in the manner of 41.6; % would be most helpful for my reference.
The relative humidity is 40; %
